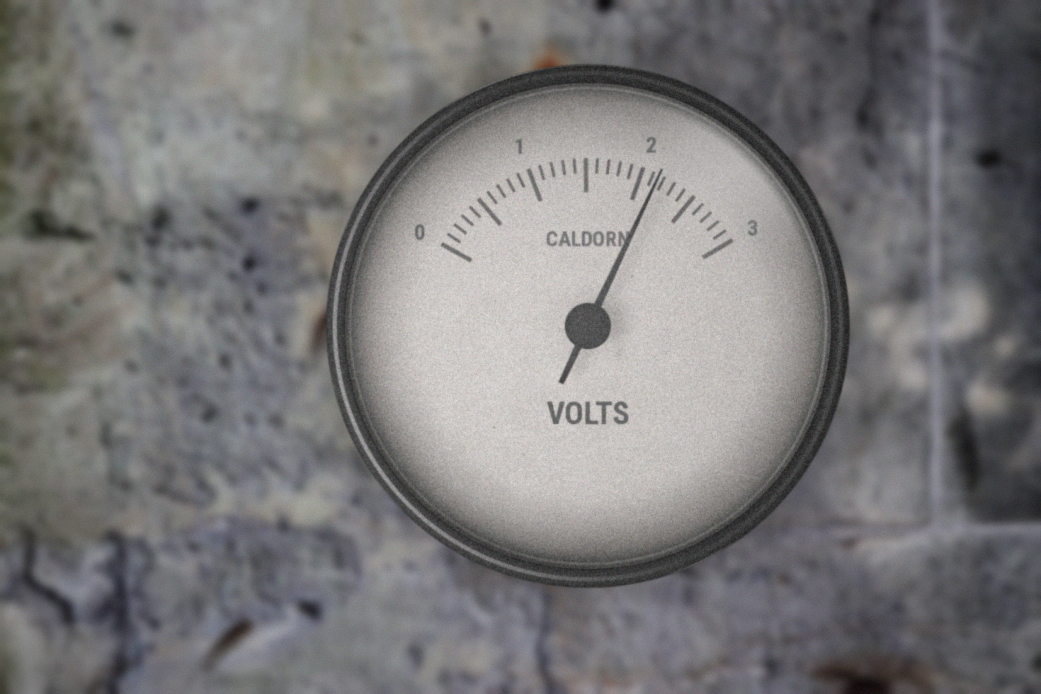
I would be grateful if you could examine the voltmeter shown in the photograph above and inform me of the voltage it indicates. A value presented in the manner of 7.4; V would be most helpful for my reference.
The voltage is 2.15; V
